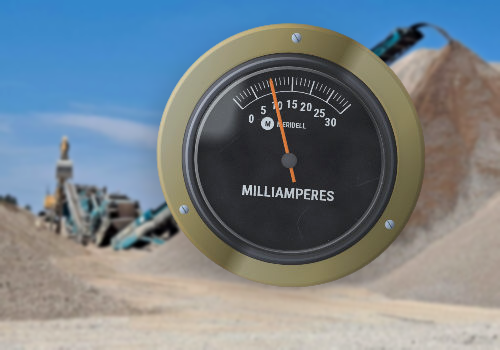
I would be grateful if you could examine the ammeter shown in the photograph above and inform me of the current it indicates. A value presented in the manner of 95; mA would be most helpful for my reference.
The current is 10; mA
